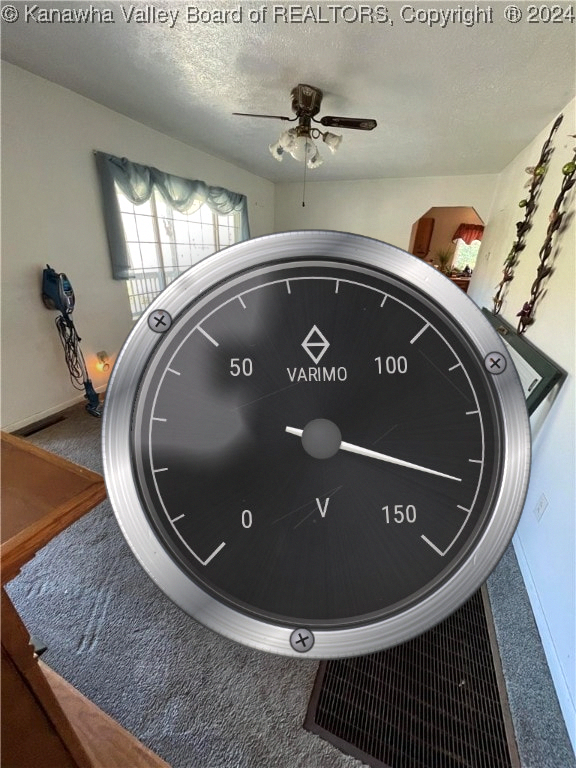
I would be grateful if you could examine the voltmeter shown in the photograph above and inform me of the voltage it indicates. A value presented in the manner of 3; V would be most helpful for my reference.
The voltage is 135; V
